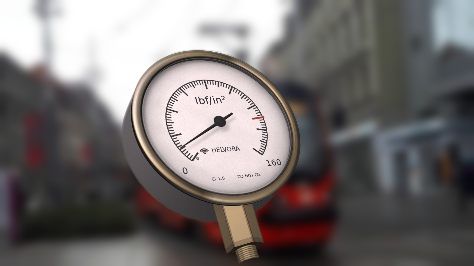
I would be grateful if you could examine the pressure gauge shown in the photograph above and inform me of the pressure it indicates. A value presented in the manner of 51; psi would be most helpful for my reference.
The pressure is 10; psi
